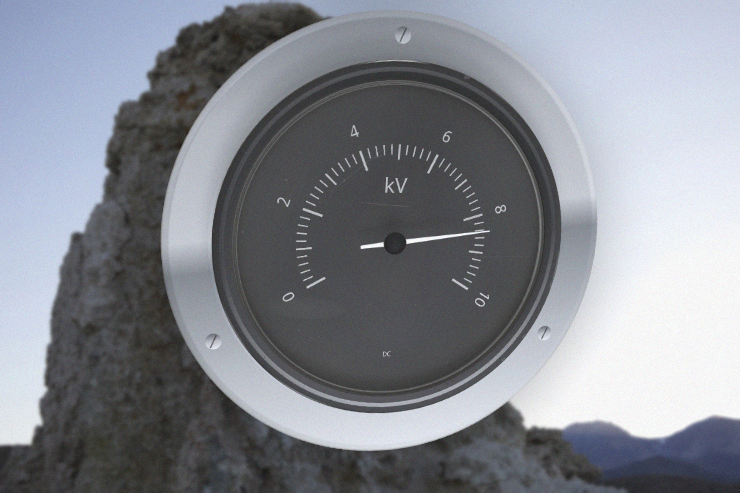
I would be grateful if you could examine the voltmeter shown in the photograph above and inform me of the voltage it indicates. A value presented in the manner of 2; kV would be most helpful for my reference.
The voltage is 8.4; kV
